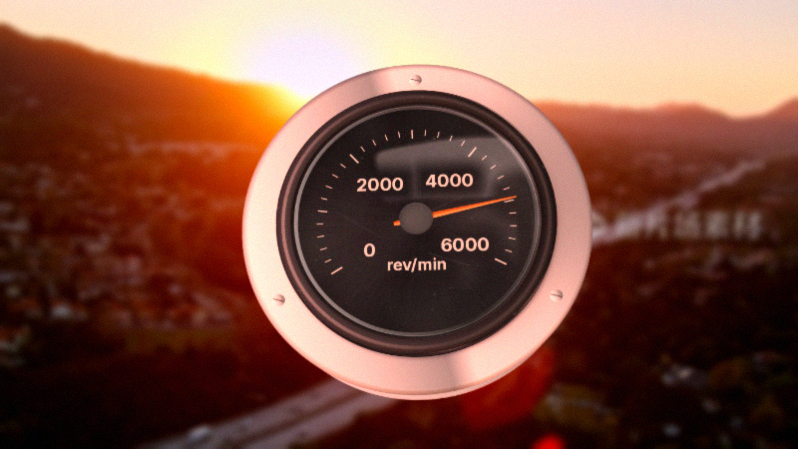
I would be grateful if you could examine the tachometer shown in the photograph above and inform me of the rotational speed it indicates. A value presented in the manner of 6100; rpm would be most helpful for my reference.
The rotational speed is 5000; rpm
